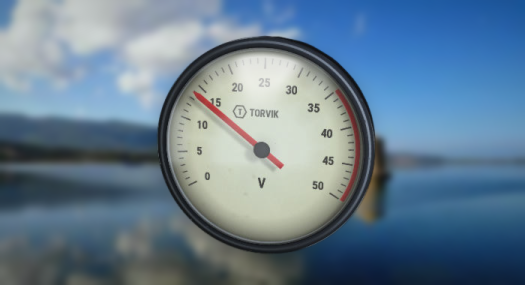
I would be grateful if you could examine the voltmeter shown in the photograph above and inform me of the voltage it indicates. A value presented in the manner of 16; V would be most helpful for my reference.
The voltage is 14; V
